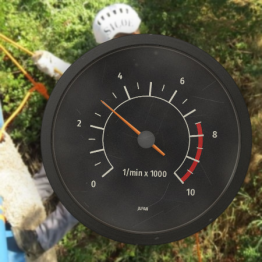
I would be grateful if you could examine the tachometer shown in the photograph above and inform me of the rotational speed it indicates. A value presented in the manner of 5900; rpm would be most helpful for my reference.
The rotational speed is 3000; rpm
